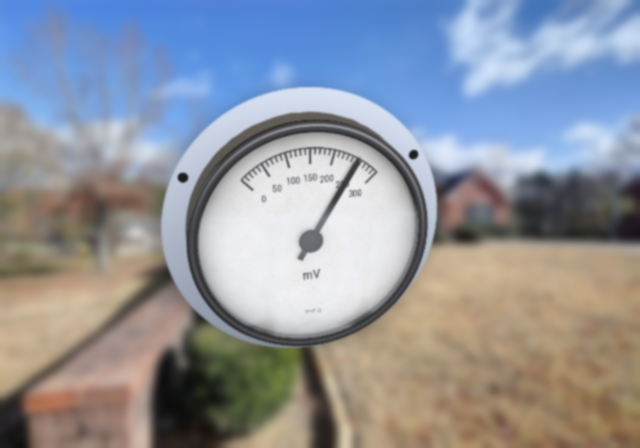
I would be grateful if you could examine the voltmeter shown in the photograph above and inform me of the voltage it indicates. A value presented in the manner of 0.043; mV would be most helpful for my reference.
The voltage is 250; mV
